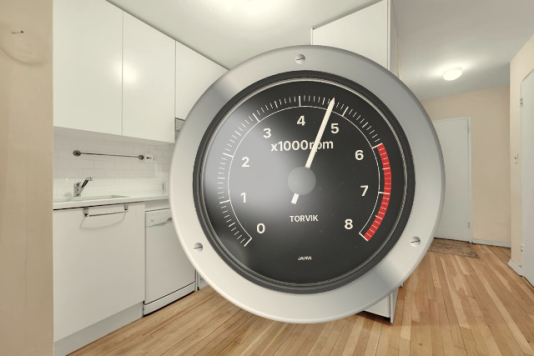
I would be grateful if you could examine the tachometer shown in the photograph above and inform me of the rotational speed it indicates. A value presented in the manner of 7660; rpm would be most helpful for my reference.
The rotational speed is 4700; rpm
